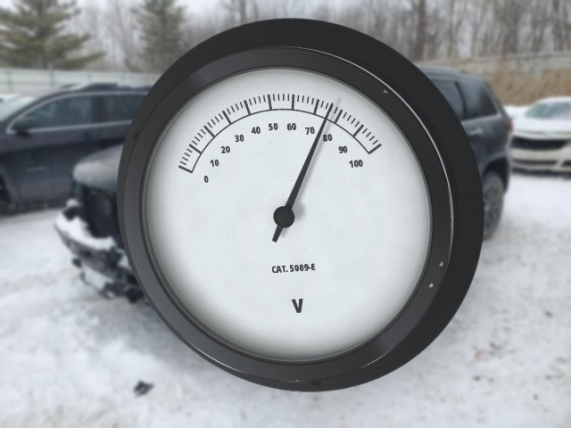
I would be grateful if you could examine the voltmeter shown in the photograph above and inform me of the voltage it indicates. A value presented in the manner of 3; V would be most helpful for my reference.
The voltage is 76; V
